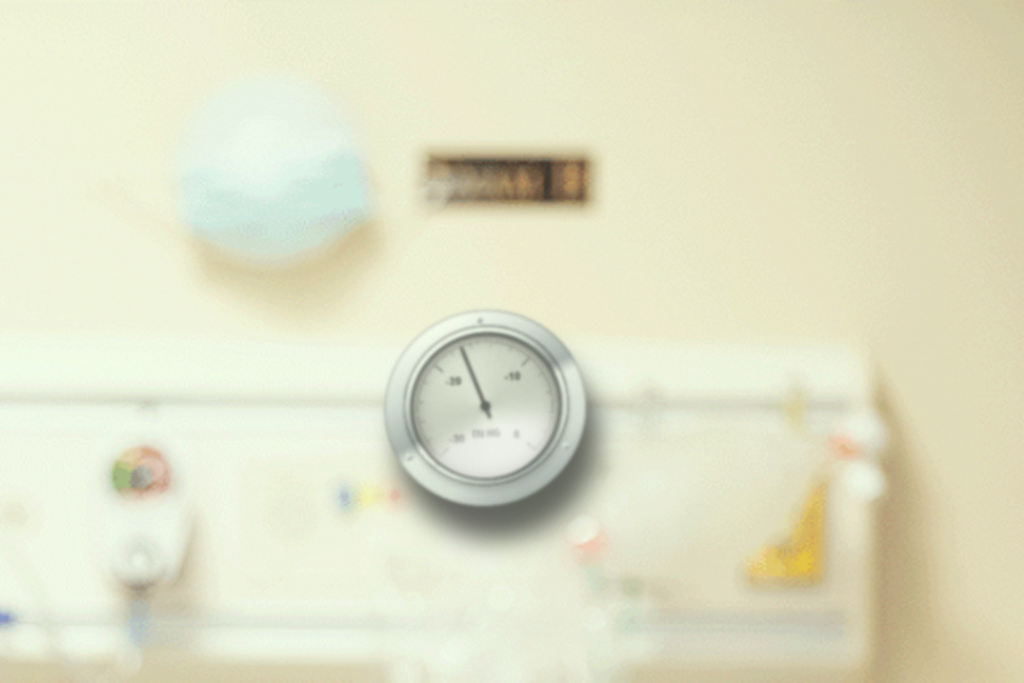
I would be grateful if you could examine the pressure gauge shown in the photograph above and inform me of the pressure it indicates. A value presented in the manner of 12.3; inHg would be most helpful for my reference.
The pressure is -17; inHg
